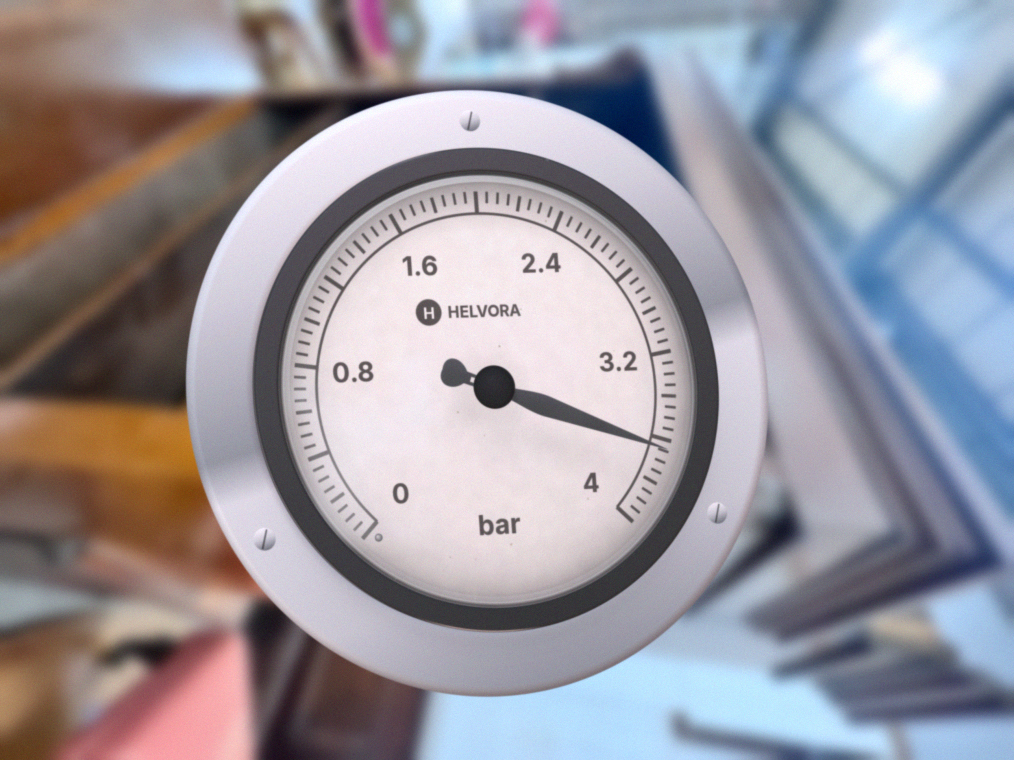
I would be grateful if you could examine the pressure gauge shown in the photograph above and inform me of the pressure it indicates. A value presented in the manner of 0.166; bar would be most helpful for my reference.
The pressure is 3.65; bar
